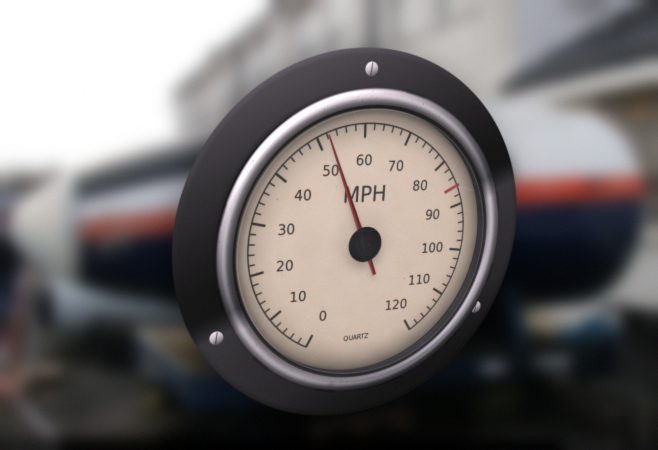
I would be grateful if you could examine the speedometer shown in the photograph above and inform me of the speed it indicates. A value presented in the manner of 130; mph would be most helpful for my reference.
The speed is 52; mph
